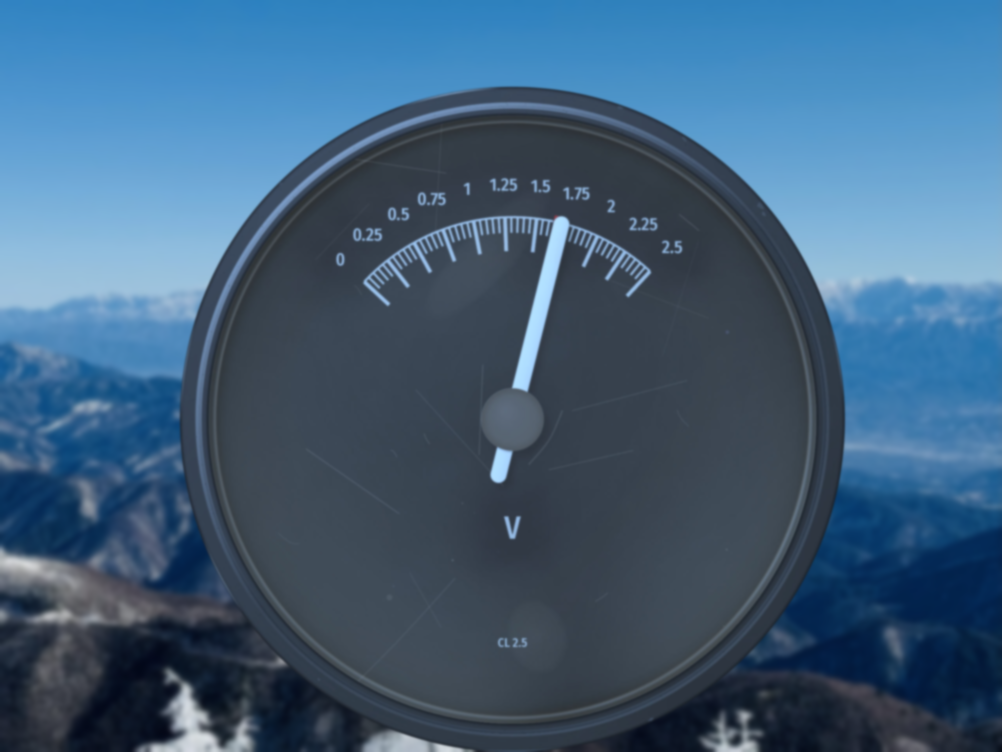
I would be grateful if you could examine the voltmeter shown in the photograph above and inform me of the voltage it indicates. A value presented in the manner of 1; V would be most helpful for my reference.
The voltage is 1.7; V
